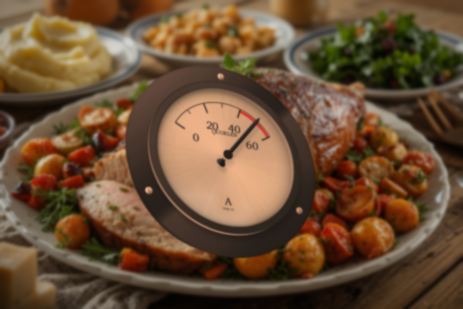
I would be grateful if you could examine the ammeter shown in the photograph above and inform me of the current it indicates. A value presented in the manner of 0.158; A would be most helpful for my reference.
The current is 50; A
